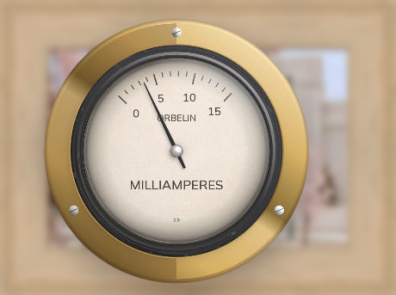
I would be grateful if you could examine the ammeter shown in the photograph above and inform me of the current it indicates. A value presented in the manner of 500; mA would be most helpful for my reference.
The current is 3.5; mA
